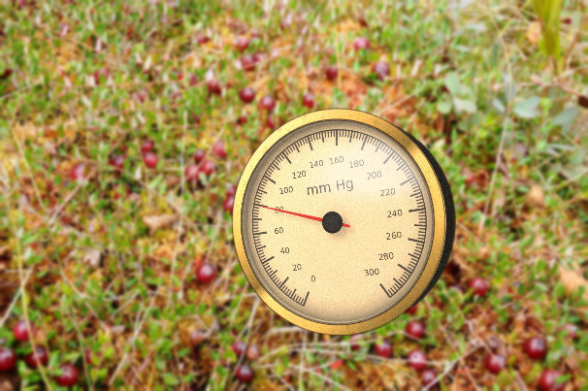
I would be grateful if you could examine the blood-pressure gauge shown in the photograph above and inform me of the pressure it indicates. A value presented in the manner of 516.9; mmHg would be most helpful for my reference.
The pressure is 80; mmHg
